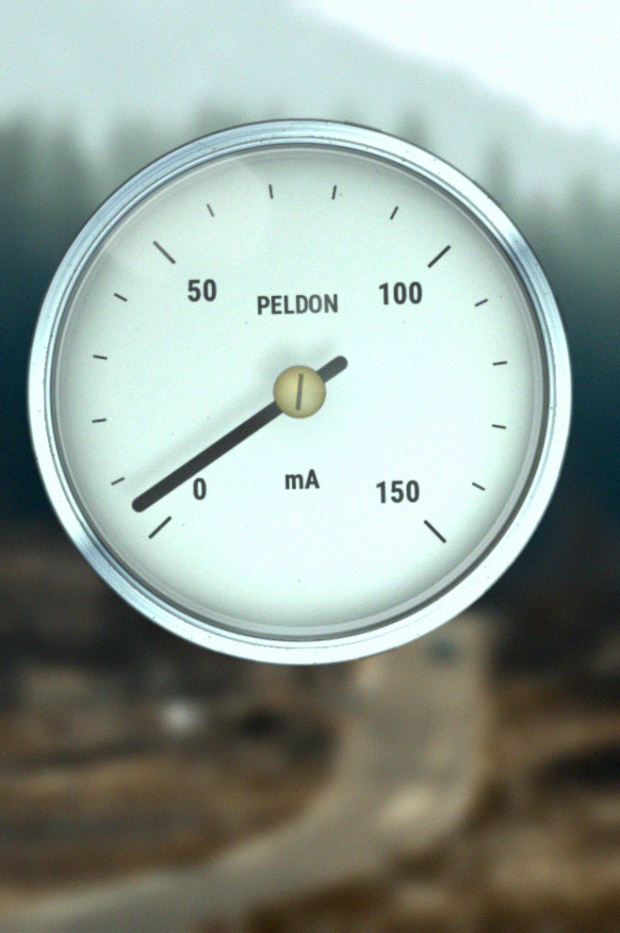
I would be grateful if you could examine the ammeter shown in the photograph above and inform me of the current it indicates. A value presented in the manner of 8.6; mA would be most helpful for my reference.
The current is 5; mA
